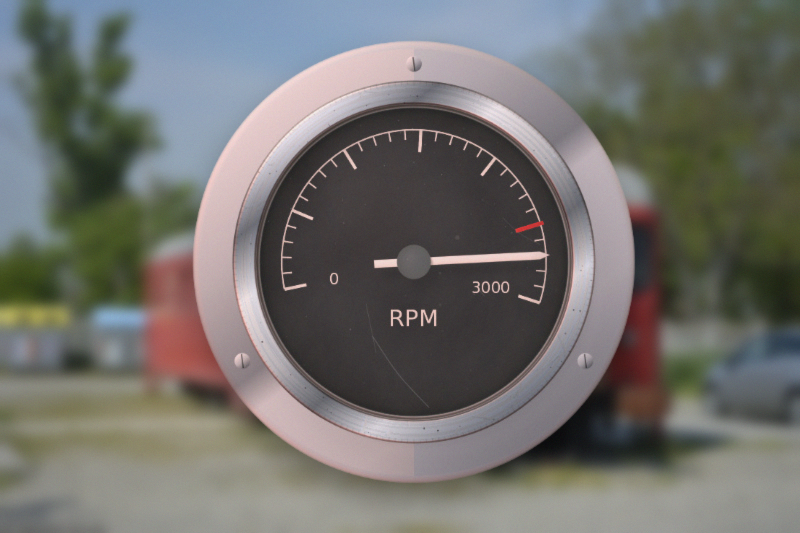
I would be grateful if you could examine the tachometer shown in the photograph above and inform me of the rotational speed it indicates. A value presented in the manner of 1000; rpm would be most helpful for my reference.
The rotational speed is 2700; rpm
